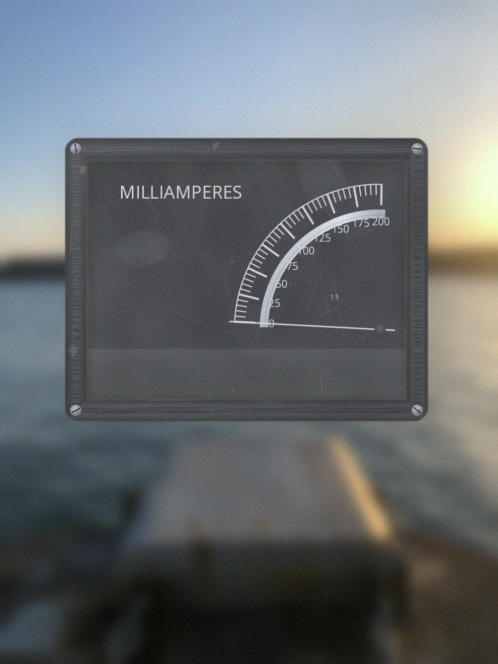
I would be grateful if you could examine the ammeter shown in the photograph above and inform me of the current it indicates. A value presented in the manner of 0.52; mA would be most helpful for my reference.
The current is 0; mA
